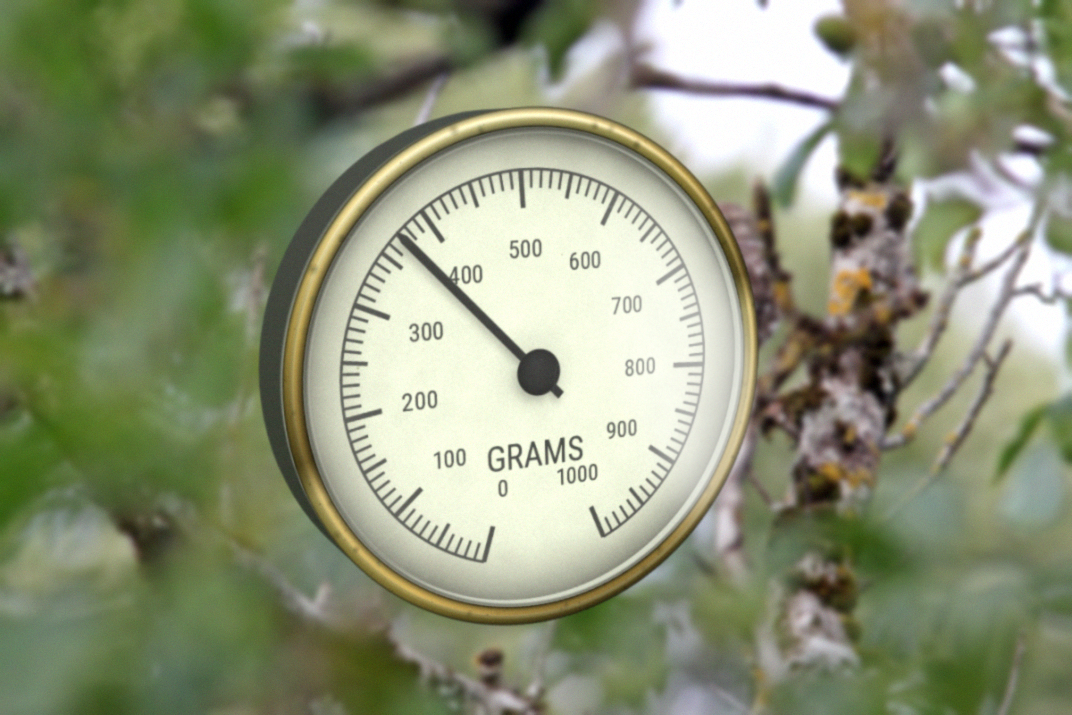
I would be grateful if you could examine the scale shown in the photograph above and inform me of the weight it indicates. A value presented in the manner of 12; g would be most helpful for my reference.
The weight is 370; g
